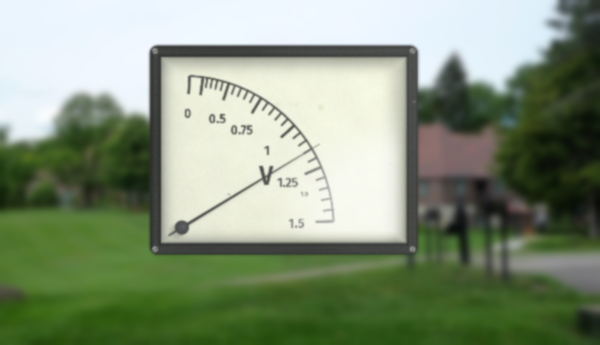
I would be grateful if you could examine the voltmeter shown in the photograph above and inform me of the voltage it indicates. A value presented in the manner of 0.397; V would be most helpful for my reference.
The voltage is 1.15; V
